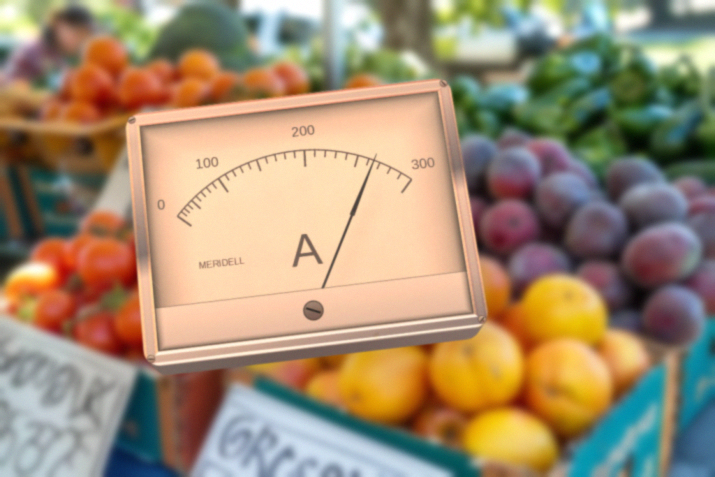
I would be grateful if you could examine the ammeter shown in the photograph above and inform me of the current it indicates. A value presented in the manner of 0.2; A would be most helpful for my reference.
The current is 265; A
